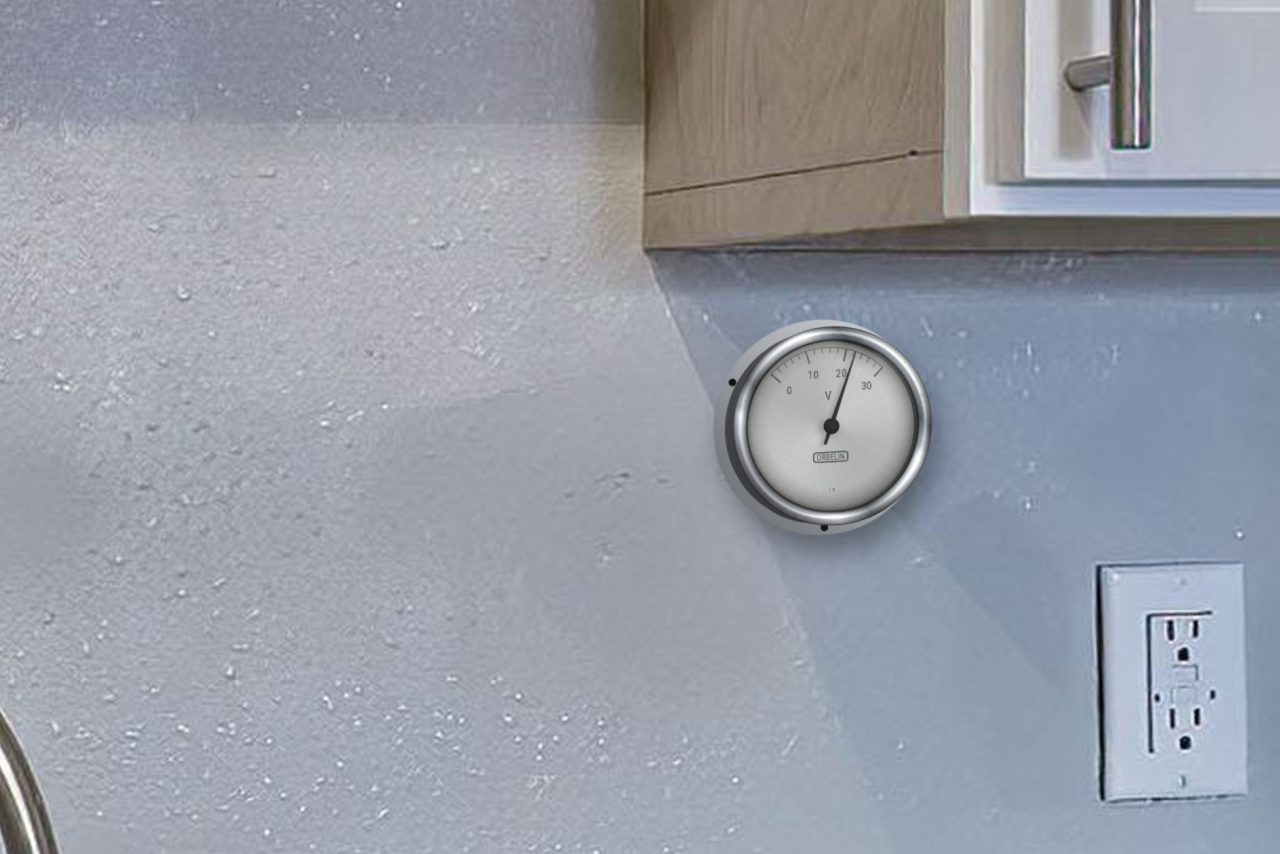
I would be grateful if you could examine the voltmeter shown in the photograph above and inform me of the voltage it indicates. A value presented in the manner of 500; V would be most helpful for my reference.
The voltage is 22; V
